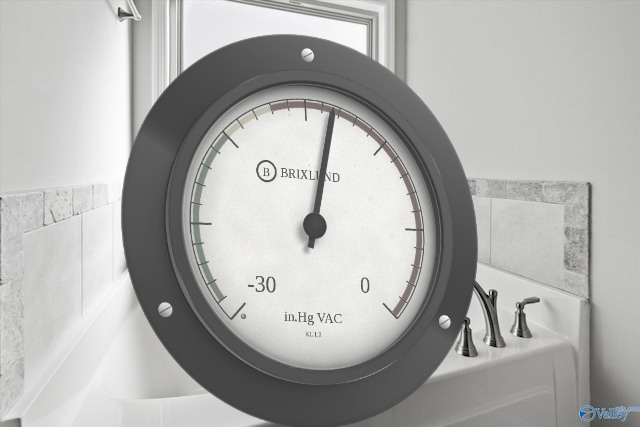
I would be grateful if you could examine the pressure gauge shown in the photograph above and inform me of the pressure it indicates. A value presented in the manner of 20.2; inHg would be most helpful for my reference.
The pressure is -13.5; inHg
